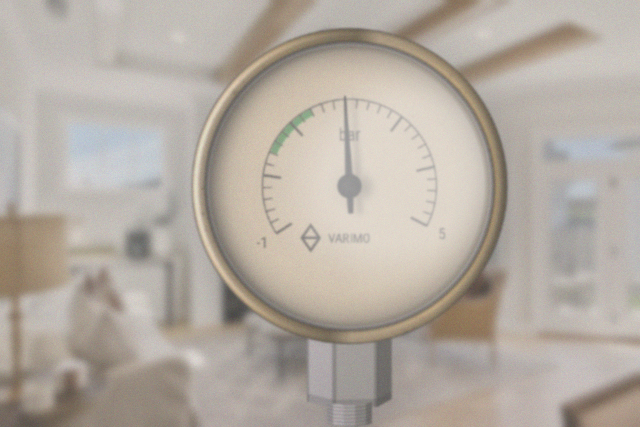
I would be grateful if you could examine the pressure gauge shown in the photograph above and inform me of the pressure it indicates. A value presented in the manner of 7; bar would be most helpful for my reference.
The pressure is 2; bar
